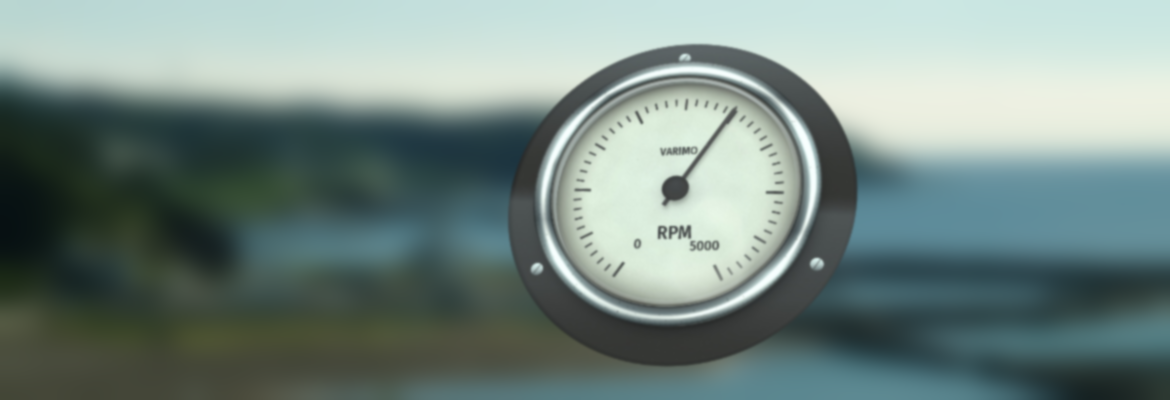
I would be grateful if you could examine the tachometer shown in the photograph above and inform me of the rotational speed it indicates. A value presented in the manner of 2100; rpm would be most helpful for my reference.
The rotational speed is 3000; rpm
